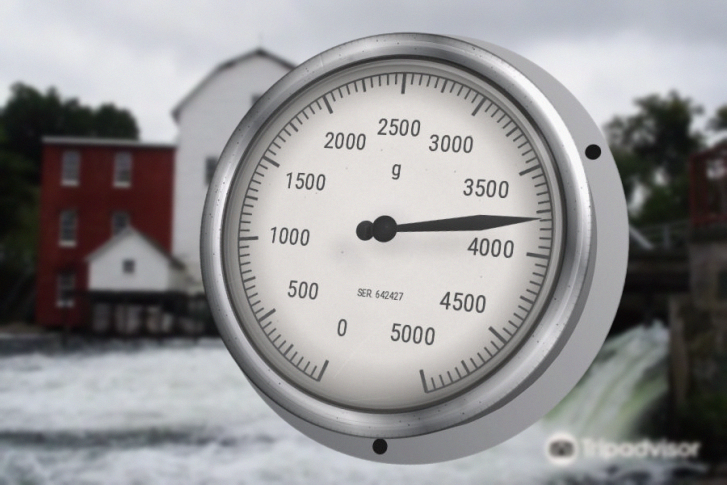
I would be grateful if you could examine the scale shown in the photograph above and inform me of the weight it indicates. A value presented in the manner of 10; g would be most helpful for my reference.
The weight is 3800; g
